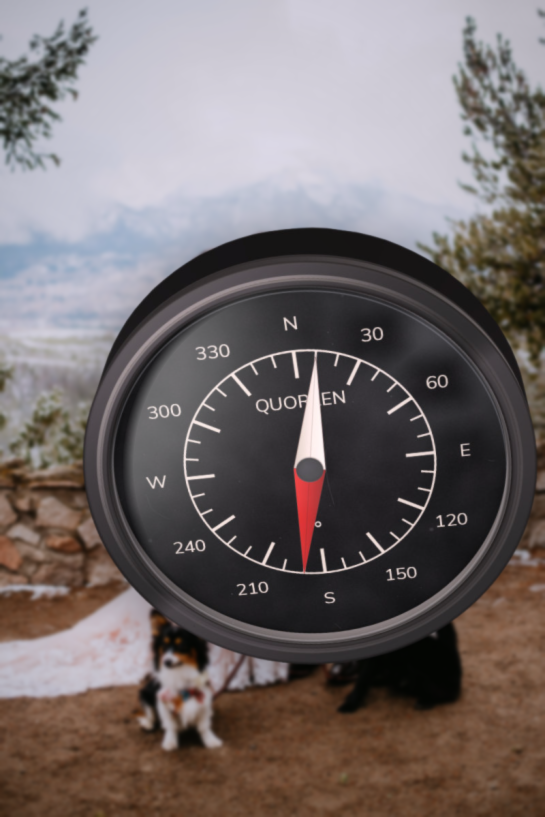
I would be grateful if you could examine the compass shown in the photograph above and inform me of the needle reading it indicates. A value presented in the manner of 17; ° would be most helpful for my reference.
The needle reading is 190; °
